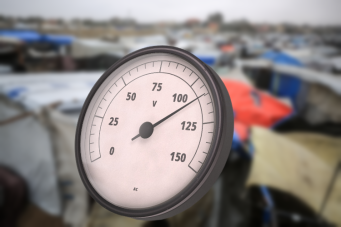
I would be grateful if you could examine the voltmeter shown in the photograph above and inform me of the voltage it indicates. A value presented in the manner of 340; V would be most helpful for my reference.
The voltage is 110; V
